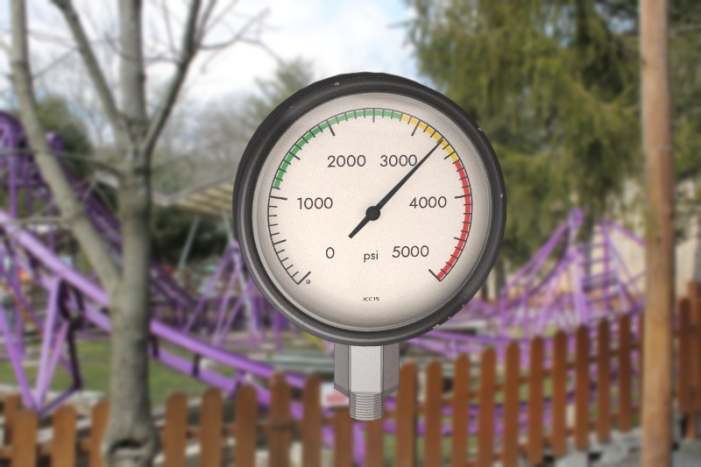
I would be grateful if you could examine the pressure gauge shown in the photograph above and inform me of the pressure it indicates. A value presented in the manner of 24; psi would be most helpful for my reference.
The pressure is 3300; psi
